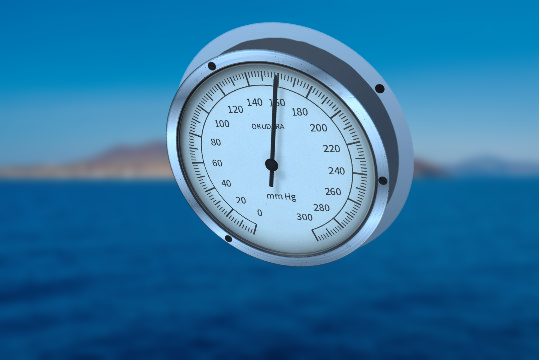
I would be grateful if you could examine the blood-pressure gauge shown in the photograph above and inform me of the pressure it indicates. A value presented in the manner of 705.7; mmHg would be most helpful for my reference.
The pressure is 160; mmHg
